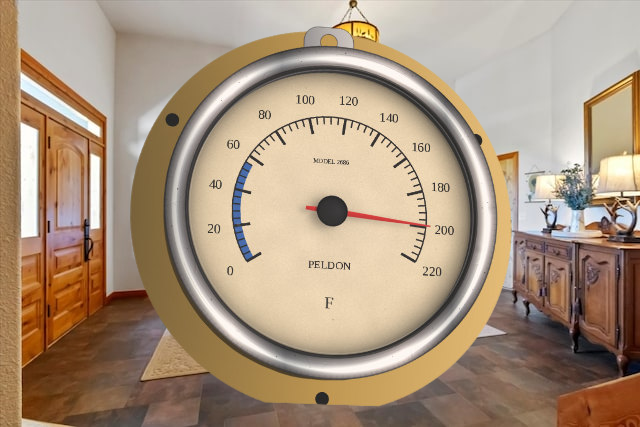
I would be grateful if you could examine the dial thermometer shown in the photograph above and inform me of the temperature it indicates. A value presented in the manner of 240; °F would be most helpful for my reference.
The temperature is 200; °F
